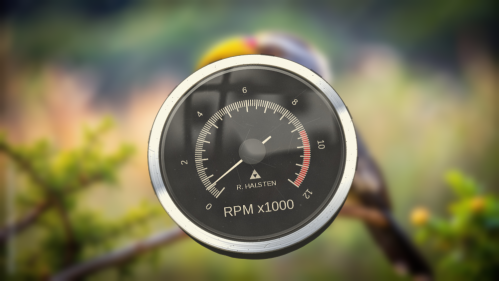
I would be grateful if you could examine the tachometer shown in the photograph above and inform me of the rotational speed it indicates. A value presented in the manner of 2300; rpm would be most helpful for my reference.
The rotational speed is 500; rpm
